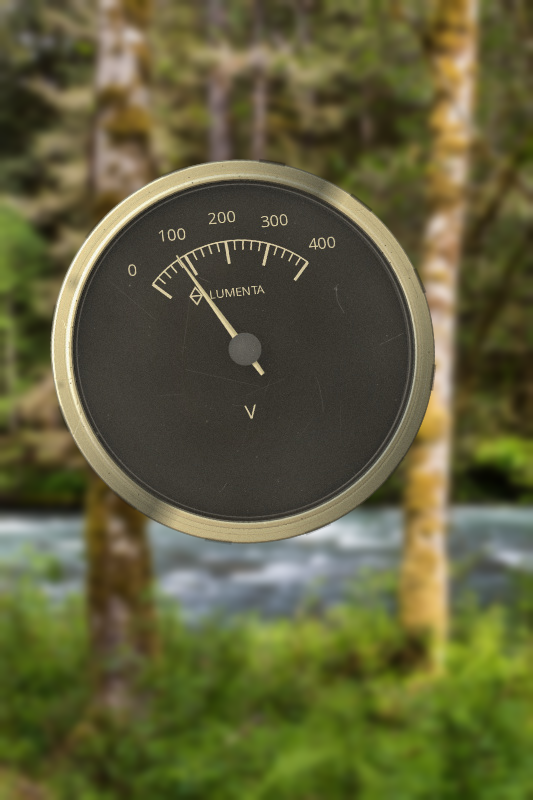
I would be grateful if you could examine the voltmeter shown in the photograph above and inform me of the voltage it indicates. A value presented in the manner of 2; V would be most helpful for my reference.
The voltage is 80; V
